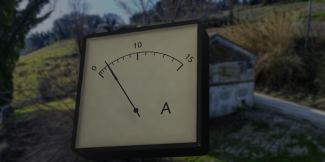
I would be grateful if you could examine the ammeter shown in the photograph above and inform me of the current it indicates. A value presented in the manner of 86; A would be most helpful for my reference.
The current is 5; A
